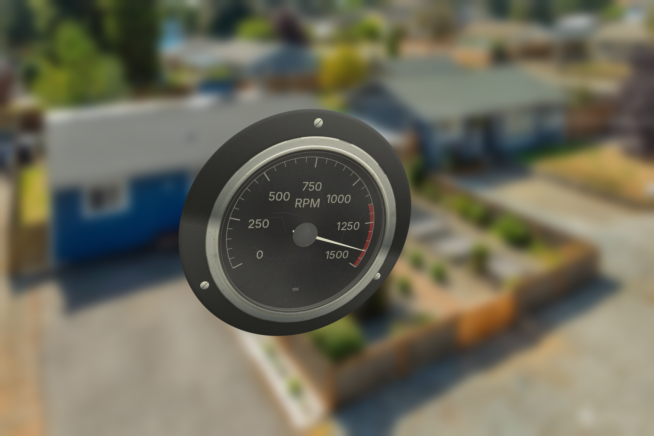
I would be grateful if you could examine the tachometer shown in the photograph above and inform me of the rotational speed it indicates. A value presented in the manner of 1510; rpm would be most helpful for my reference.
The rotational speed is 1400; rpm
